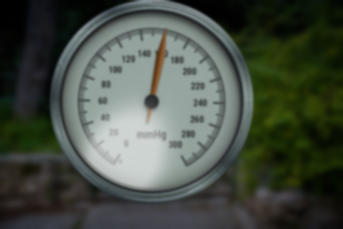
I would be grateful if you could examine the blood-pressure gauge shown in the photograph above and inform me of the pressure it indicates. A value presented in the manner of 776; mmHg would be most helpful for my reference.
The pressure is 160; mmHg
